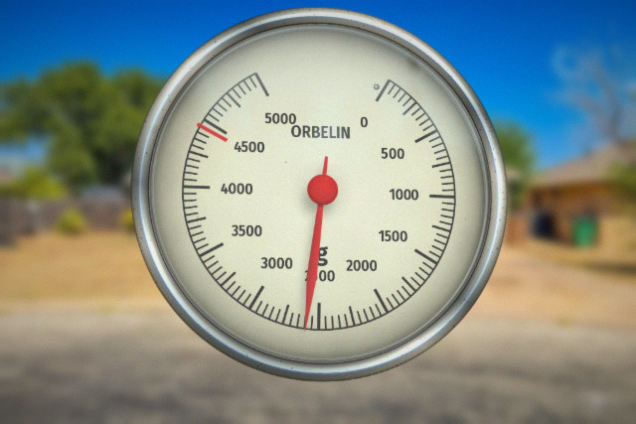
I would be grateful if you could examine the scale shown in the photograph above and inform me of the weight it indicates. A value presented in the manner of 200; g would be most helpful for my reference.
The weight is 2600; g
